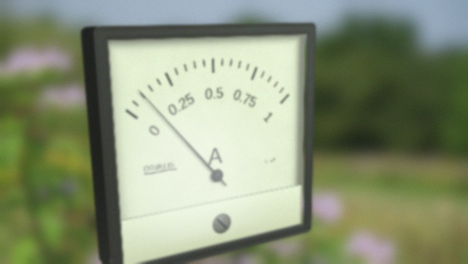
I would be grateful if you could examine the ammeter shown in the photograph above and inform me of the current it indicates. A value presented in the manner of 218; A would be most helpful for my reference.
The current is 0.1; A
